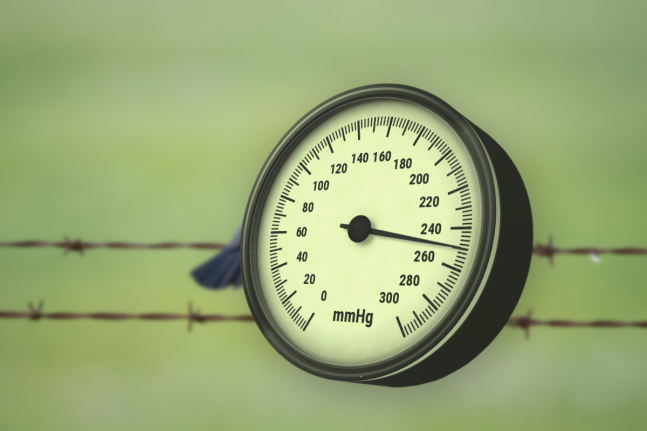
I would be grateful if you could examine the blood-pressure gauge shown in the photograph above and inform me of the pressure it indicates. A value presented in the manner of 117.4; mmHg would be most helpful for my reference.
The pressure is 250; mmHg
